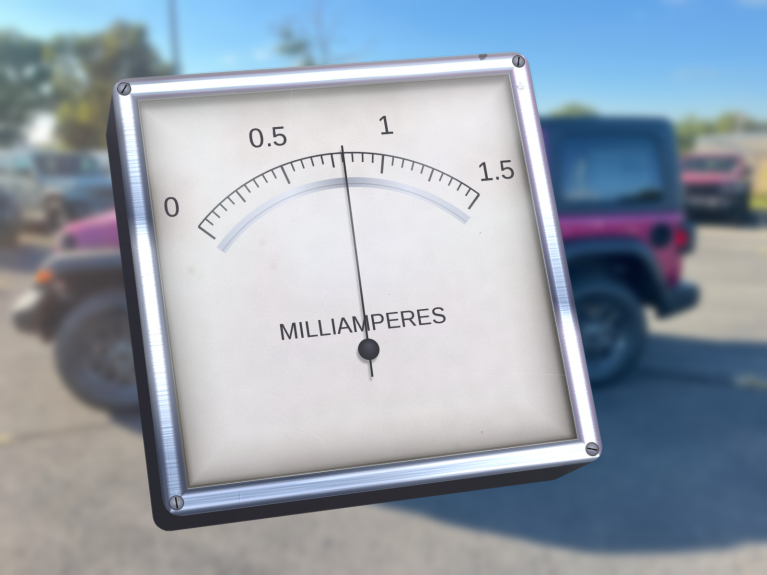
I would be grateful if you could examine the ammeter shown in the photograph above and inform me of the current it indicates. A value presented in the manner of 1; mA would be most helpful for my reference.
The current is 0.8; mA
